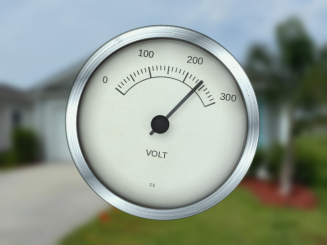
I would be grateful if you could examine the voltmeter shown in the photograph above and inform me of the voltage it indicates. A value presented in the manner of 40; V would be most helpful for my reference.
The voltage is 240; V
